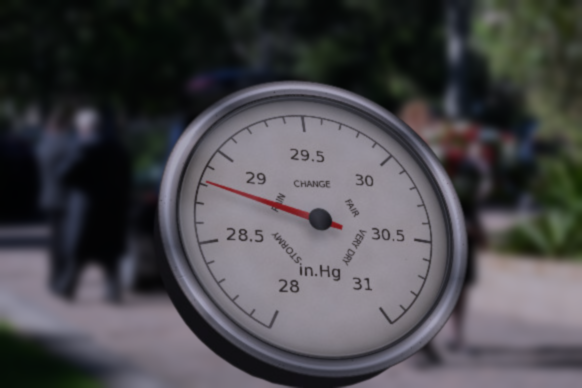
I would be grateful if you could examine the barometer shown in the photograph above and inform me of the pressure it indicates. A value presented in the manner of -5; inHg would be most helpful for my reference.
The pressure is 28.8; inHg
